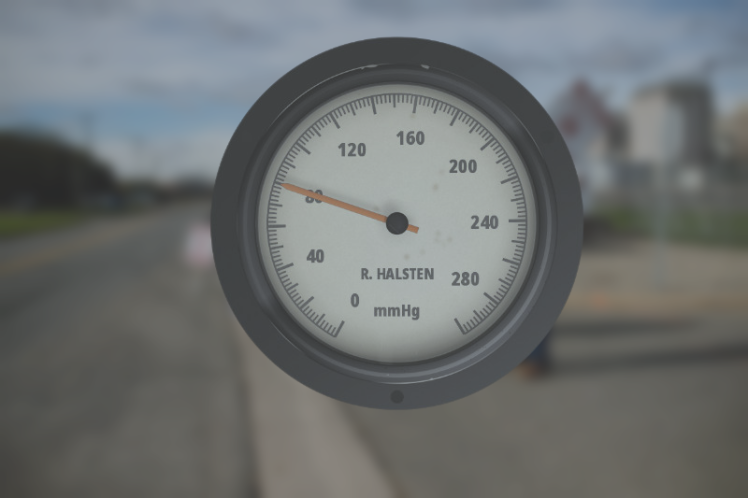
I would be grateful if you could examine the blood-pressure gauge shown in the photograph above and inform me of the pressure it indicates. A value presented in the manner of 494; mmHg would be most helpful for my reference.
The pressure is 80; mmHg
